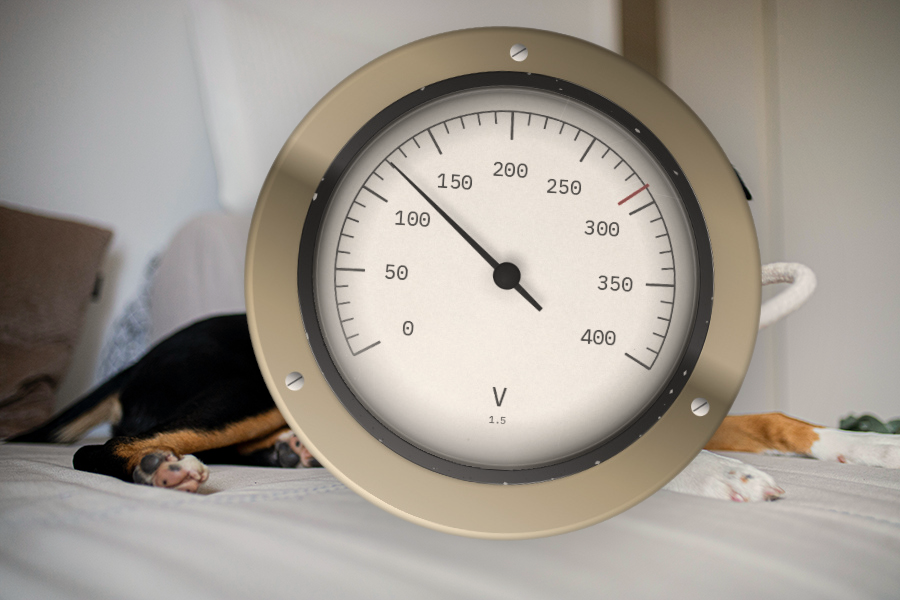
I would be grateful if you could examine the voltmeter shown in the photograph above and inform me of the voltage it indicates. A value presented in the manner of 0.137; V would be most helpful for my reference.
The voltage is 120; V
